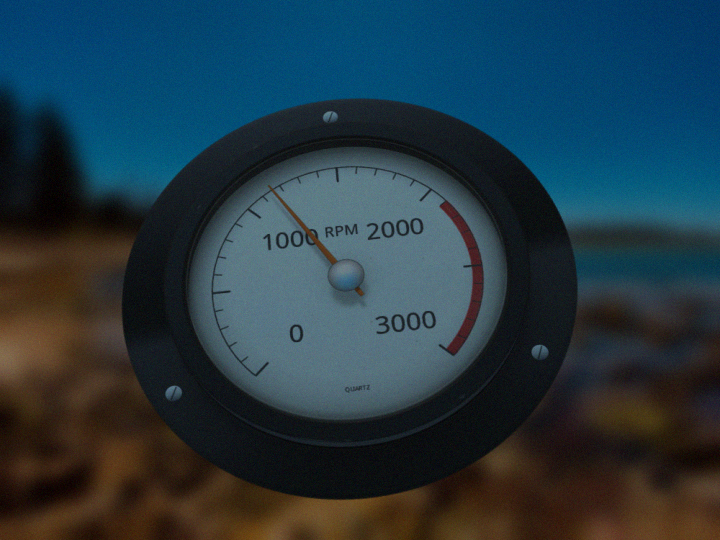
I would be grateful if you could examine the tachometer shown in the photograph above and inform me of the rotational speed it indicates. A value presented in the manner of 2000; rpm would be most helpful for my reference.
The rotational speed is 1150; rpm
